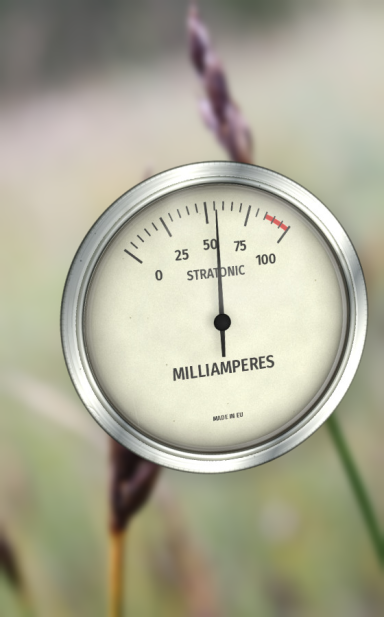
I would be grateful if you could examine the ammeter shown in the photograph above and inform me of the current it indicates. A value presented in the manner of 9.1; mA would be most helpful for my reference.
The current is 55; mA
